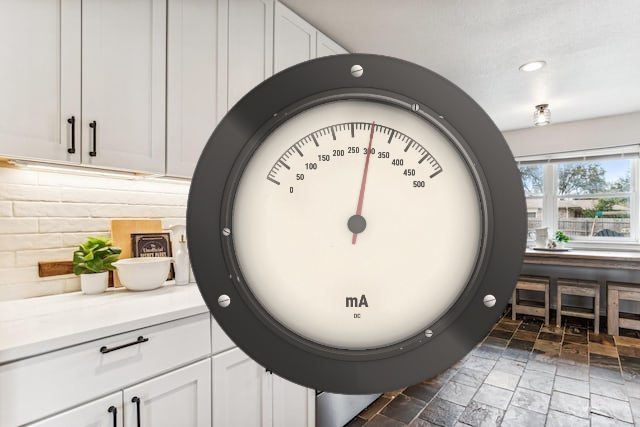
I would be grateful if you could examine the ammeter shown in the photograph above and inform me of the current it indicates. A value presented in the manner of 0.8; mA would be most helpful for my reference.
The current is 300; mA
